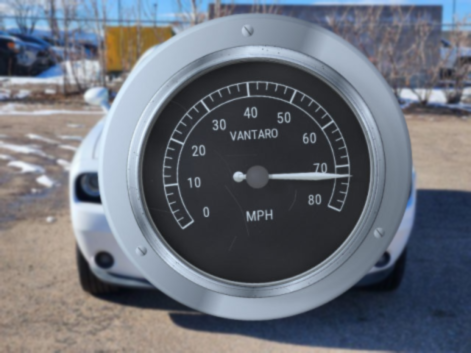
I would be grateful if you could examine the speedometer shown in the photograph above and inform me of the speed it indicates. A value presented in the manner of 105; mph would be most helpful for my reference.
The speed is 72; mph
